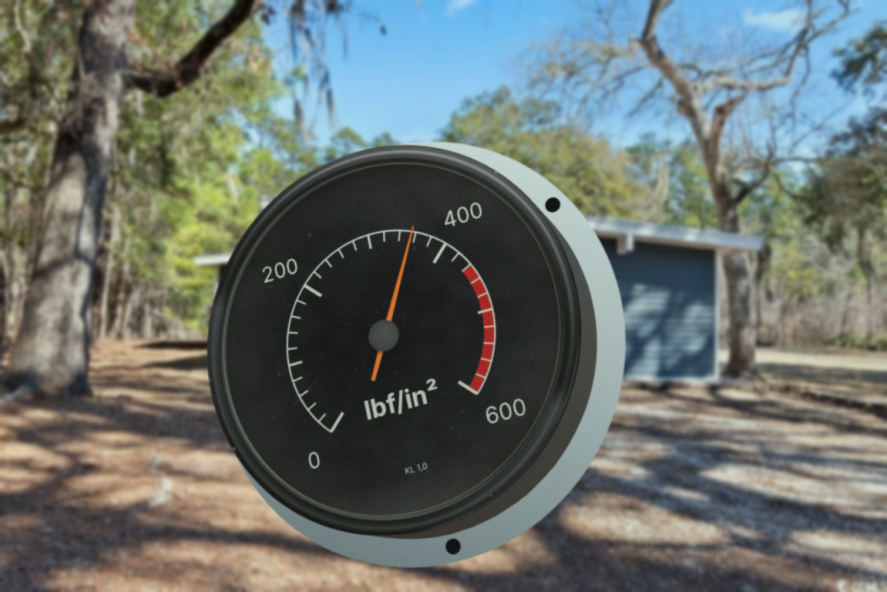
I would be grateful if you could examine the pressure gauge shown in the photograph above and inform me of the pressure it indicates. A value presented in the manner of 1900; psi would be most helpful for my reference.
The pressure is 360; psi
